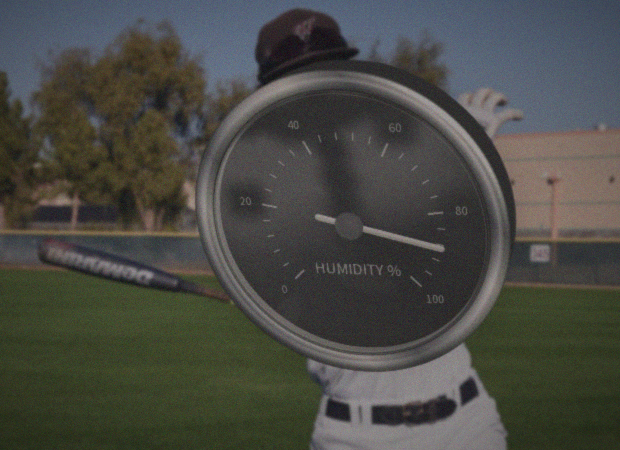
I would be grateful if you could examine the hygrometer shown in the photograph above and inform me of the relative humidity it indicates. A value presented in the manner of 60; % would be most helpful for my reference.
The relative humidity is 88; %
